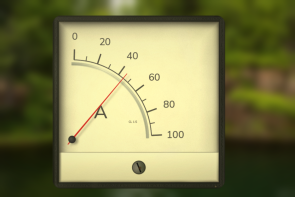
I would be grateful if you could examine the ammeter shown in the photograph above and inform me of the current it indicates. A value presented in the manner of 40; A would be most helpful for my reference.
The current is 45; A
